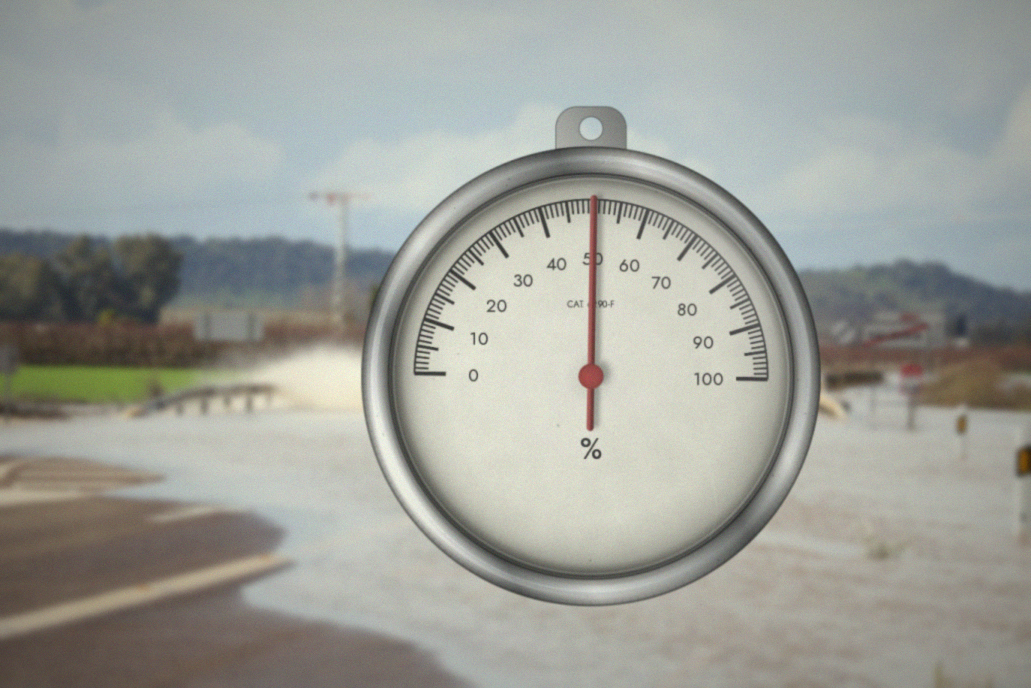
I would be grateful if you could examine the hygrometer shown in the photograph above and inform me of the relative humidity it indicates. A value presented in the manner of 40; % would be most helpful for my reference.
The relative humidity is 50; %
